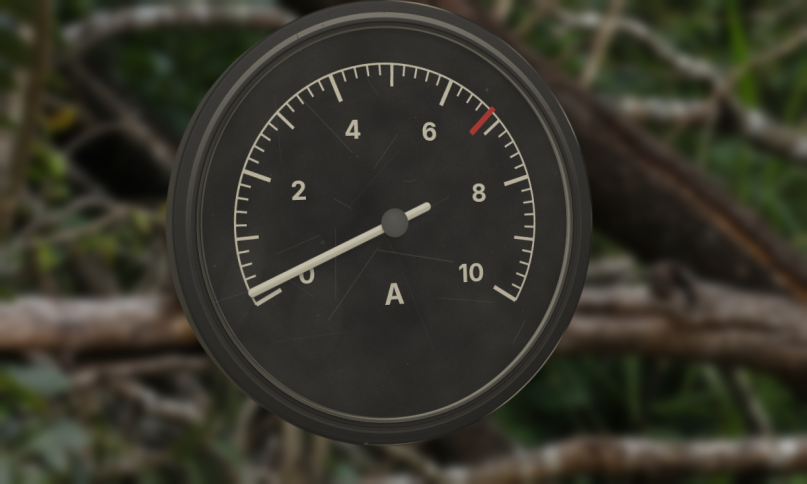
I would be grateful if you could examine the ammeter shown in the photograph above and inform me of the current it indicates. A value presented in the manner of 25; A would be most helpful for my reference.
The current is 0.2; A
